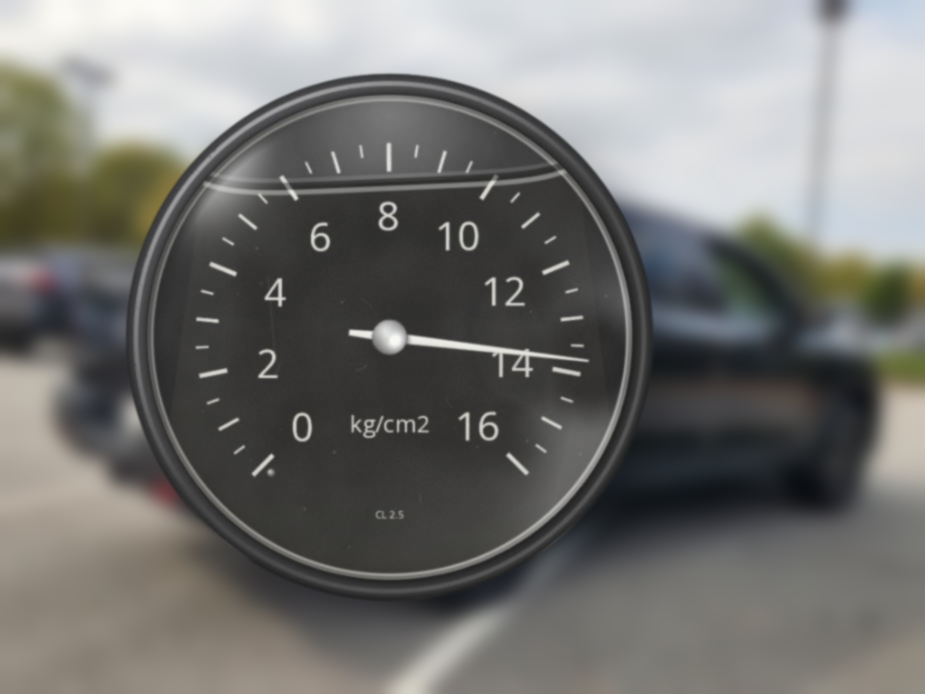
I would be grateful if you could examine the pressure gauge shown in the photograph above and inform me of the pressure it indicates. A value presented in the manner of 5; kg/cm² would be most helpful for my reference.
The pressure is 13.75; kg/cm²
